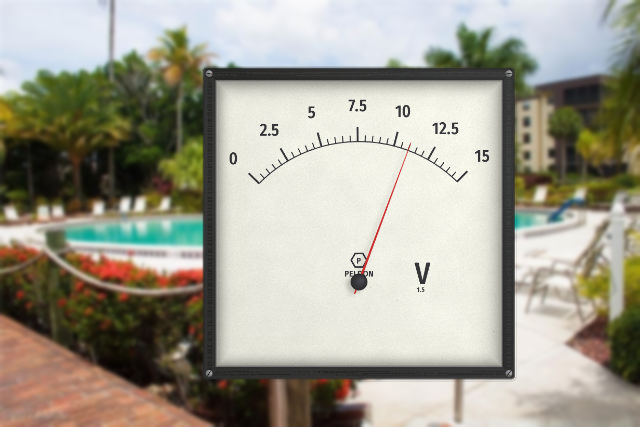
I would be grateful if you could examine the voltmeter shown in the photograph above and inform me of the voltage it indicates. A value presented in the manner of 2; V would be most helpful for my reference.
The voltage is 11; V
